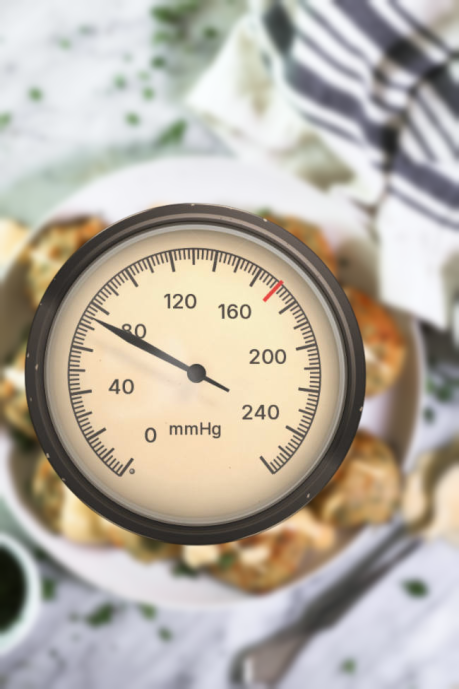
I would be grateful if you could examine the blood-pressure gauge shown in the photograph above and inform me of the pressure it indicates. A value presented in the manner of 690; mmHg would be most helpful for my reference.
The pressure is 74; mmHg
